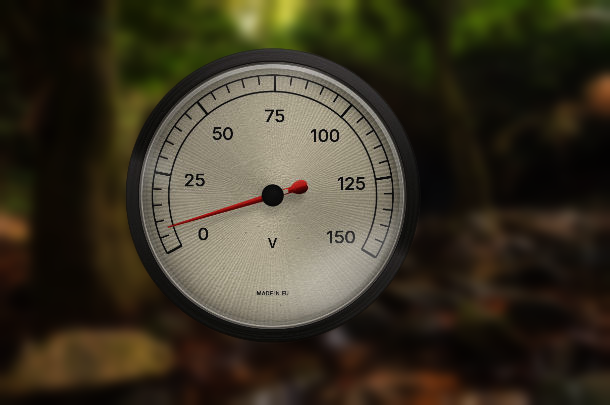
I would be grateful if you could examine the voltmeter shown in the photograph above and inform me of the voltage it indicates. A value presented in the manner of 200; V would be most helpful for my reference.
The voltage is 7.5; V
